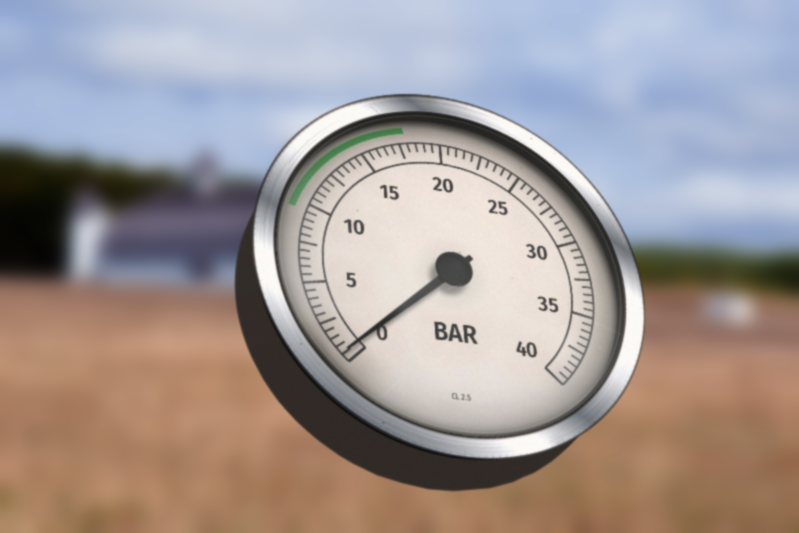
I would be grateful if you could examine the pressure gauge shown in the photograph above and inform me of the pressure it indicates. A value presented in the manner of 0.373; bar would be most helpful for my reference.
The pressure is 0.5; bar
